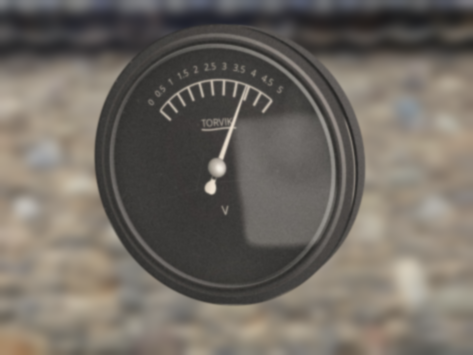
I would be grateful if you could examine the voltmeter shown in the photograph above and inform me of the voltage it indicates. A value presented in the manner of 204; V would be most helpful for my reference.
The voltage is 4; V
